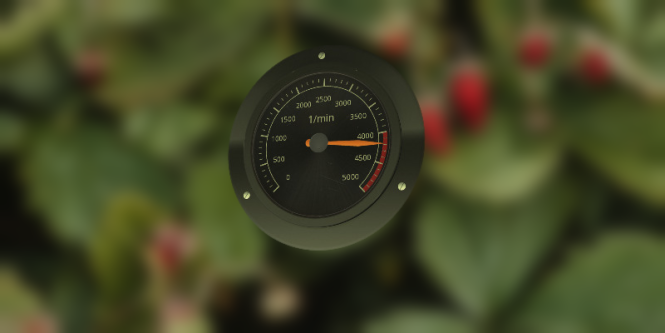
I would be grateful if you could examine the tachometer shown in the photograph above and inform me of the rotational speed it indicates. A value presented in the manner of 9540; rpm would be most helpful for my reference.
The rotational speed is 4200; rpm
